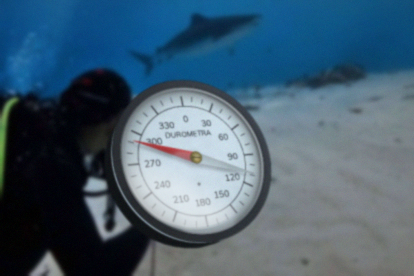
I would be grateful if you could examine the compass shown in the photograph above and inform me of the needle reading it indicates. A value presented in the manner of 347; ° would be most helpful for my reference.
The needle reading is 290; °
